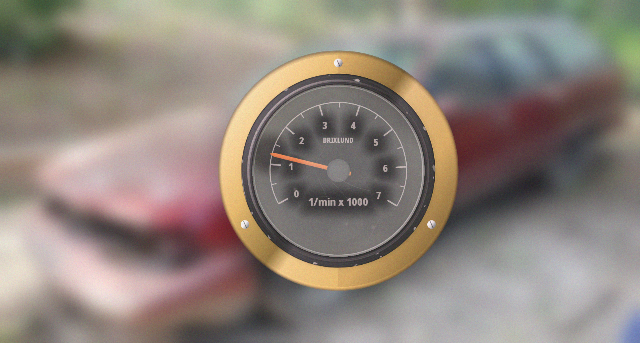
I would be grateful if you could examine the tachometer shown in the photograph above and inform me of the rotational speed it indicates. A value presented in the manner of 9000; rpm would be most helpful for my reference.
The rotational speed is 1250; rpm
